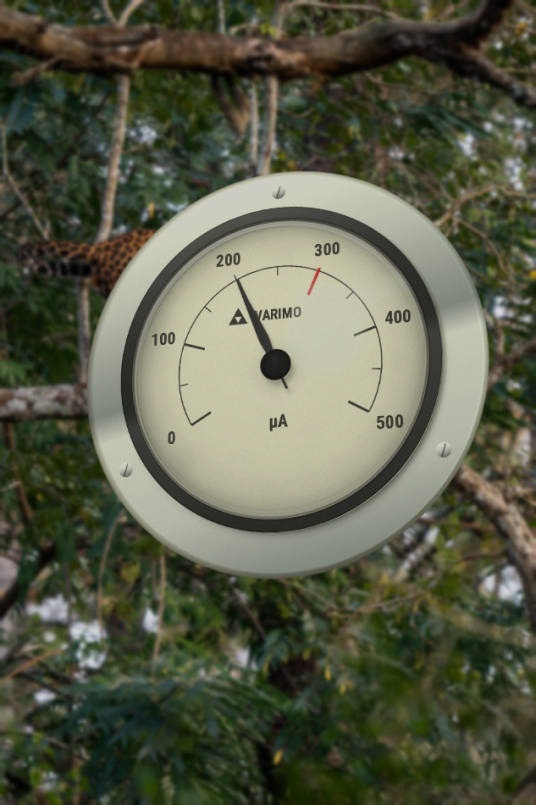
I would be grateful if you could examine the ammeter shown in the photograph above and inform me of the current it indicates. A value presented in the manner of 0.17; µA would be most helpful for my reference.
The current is 200; µA
